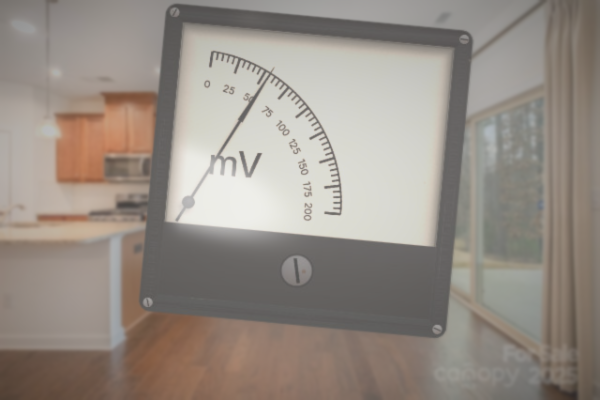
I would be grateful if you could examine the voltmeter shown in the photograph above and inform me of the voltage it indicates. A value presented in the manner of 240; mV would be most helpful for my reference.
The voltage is 55; mV
